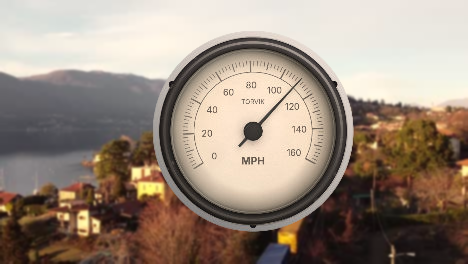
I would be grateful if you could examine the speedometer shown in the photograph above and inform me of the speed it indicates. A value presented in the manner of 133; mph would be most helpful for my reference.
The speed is 110; mph
